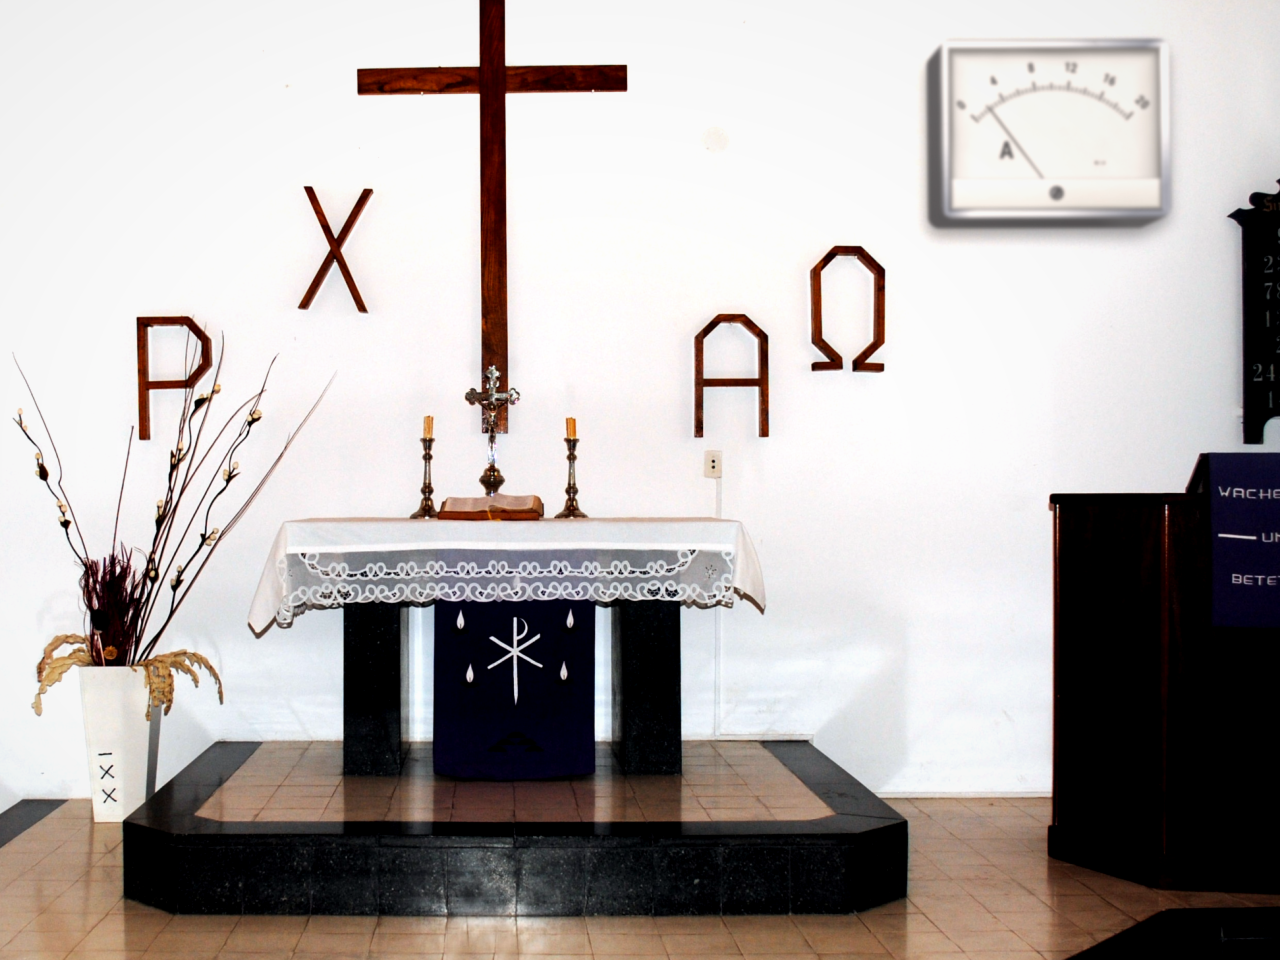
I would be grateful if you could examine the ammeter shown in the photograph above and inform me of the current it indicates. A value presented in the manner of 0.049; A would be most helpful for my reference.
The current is 2; A
